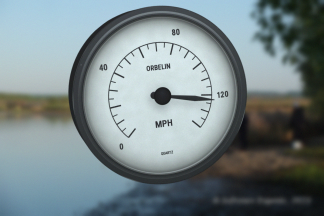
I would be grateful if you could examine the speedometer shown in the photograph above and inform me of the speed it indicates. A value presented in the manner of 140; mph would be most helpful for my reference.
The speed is 122.5; mph
